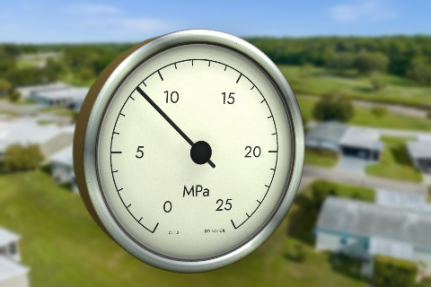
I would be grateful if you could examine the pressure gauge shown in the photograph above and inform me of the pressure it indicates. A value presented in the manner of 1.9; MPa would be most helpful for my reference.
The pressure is 8.5; MPa
